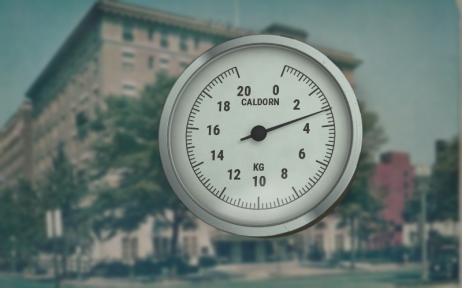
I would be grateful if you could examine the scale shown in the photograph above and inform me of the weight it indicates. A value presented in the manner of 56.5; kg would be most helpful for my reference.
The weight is 3.2; kg
